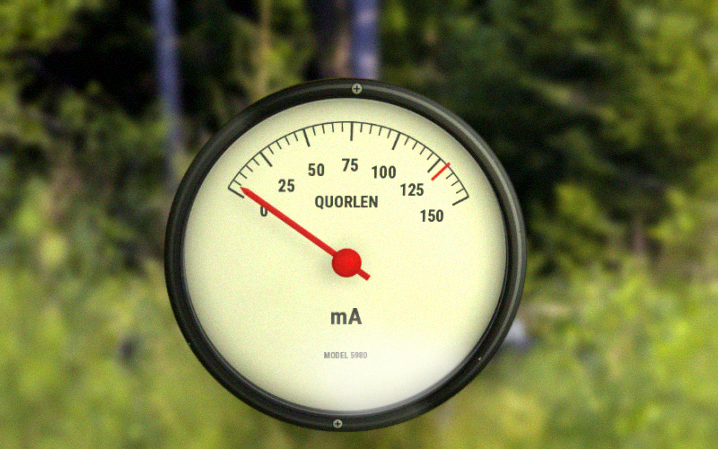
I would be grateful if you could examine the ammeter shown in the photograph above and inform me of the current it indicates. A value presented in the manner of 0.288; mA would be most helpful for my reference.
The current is 5; mA
